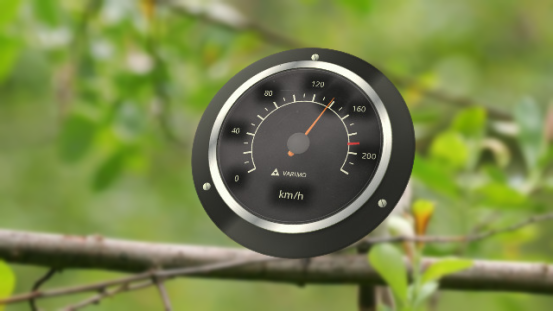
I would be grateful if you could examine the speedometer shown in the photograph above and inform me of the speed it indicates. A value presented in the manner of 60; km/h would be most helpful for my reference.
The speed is 140; km/h
